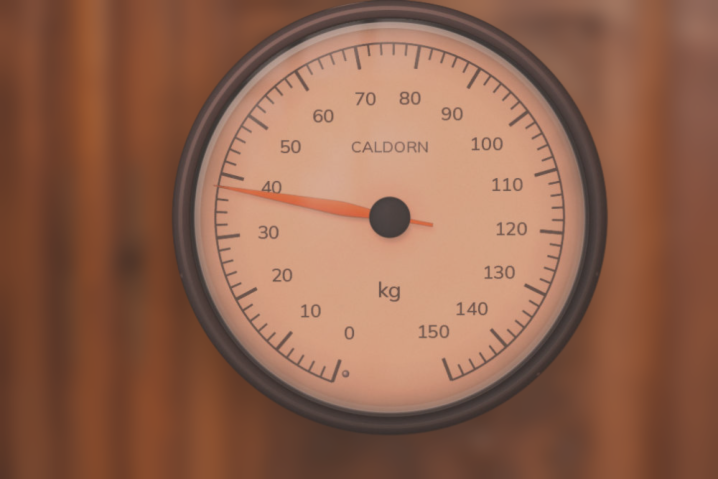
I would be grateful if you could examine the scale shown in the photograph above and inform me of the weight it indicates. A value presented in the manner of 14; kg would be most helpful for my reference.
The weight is 38; kg
